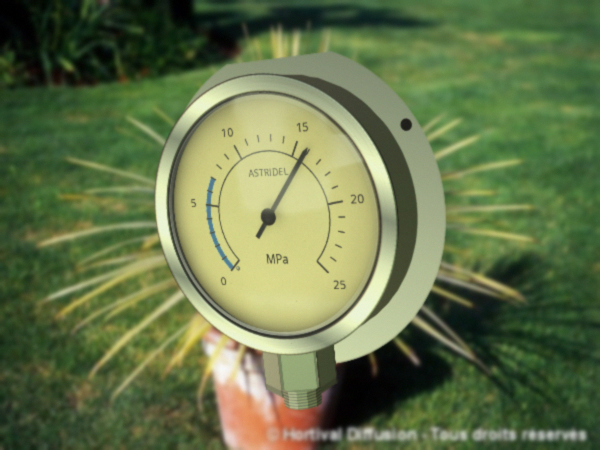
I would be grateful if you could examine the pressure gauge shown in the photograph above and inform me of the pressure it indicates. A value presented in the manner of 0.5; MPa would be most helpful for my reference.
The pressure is 16; MPa
